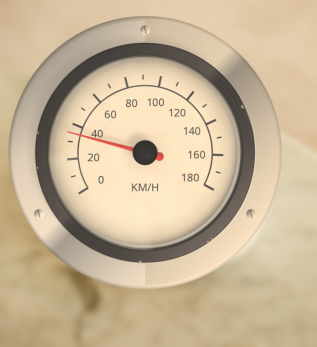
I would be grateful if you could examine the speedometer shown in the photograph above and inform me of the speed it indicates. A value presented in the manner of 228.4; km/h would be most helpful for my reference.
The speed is 35; km/h
